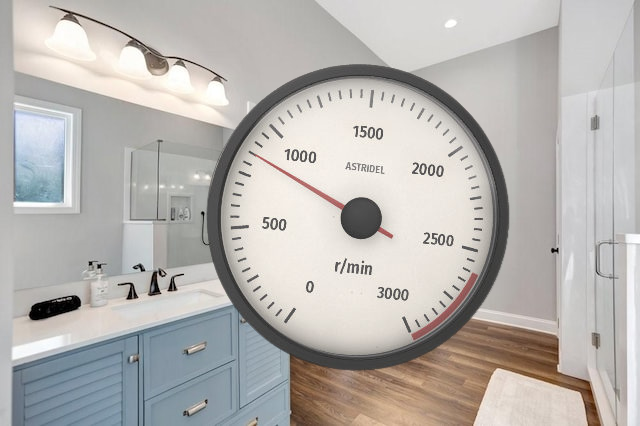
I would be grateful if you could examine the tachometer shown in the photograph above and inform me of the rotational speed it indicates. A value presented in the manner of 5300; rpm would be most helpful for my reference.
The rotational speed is 850; rpm
